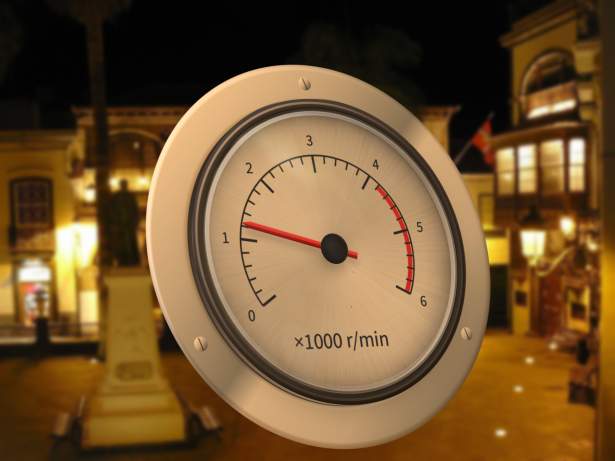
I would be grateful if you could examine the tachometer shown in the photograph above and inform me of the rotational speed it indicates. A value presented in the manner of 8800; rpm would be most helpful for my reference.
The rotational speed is 1200; rpm
